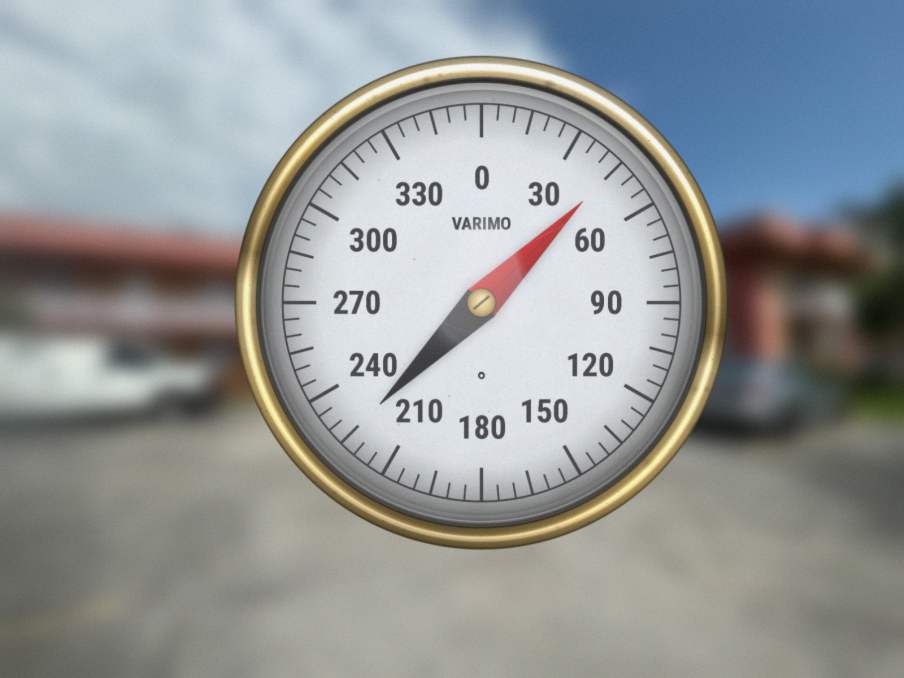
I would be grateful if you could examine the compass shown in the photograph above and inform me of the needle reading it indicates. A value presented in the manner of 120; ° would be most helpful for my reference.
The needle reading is 45; °
